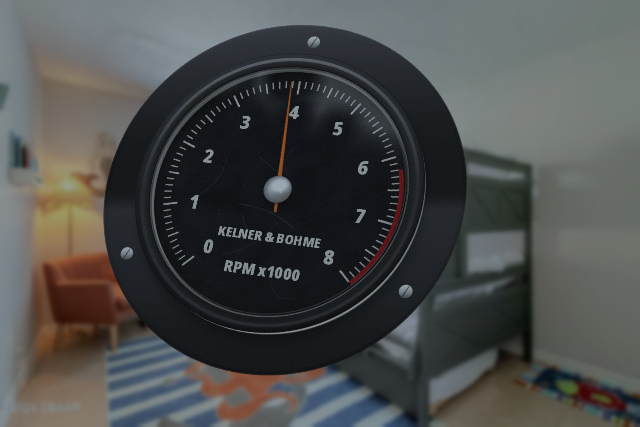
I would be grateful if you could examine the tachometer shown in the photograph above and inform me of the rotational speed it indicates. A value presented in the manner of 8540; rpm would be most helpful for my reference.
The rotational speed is 3900; rpm
